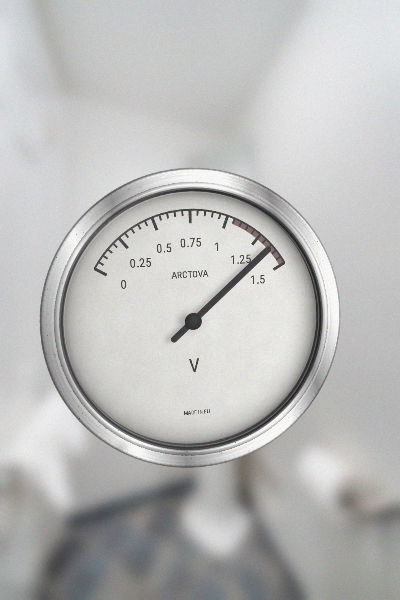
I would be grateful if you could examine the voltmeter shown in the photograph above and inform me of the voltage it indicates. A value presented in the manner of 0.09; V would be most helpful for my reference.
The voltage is 1.35; V
